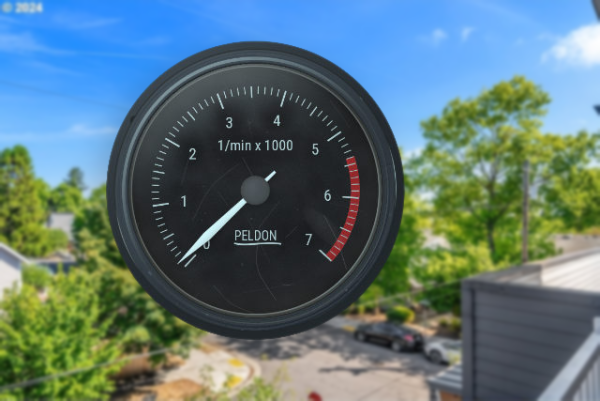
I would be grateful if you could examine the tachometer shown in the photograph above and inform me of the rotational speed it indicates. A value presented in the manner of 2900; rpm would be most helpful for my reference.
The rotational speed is 100; rpm
